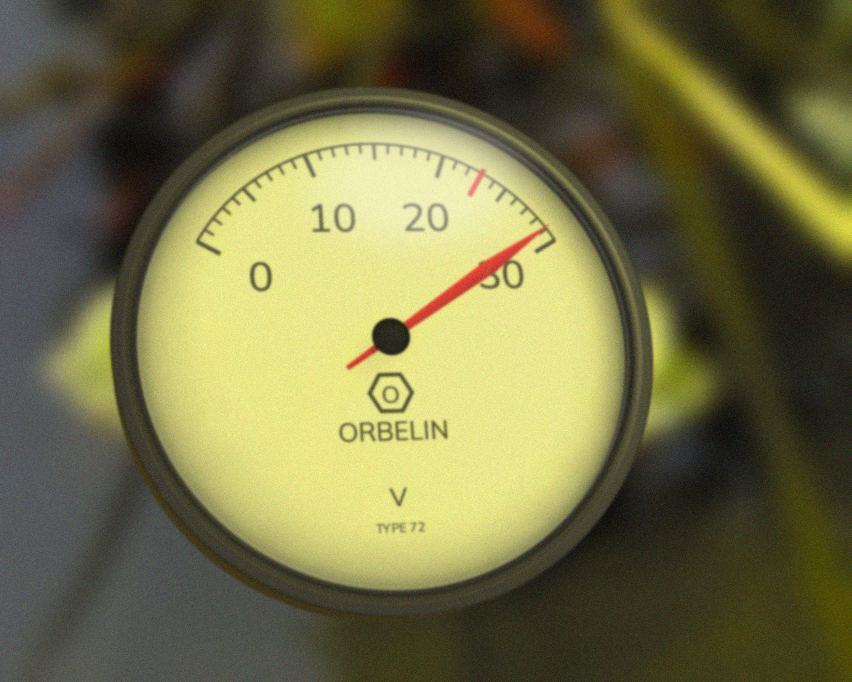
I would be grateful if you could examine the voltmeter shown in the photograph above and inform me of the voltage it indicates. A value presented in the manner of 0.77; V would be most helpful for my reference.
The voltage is 29; V
